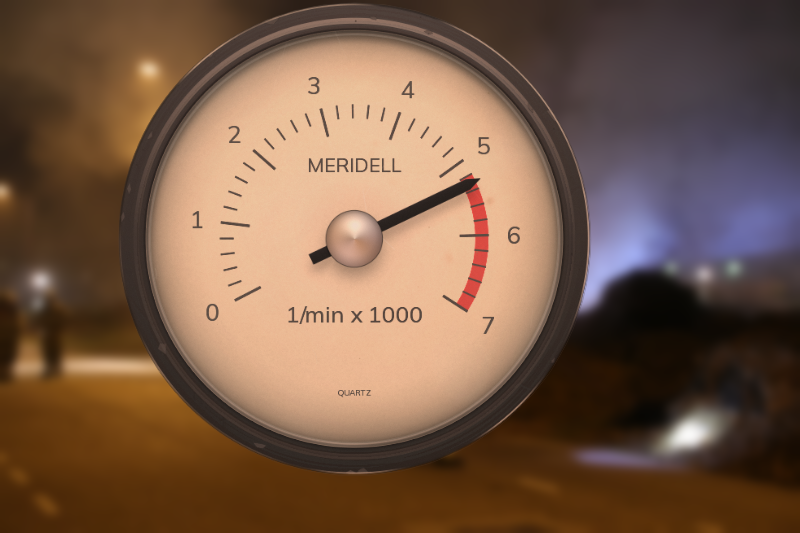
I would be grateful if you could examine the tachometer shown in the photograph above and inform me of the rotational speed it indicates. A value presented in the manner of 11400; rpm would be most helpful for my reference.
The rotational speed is 5300; rpm
